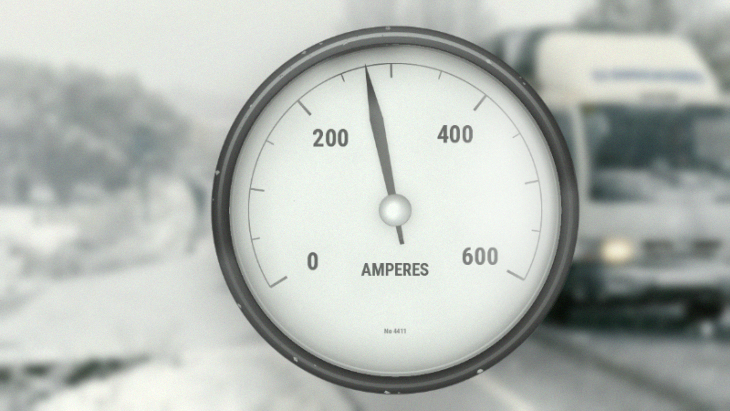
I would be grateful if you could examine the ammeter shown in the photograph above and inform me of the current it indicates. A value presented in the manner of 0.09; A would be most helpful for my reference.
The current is 275; A
